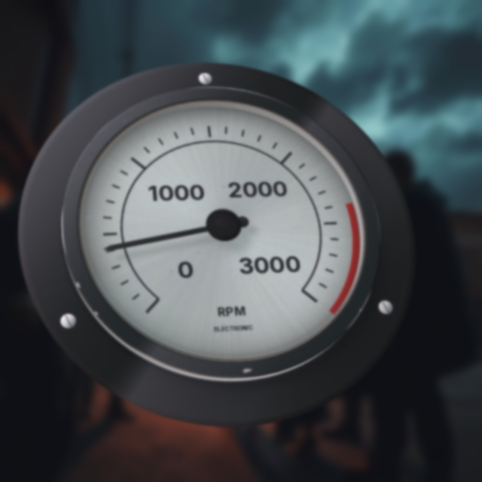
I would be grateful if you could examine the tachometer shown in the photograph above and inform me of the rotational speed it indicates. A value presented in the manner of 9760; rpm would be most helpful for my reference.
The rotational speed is 400; rpm
